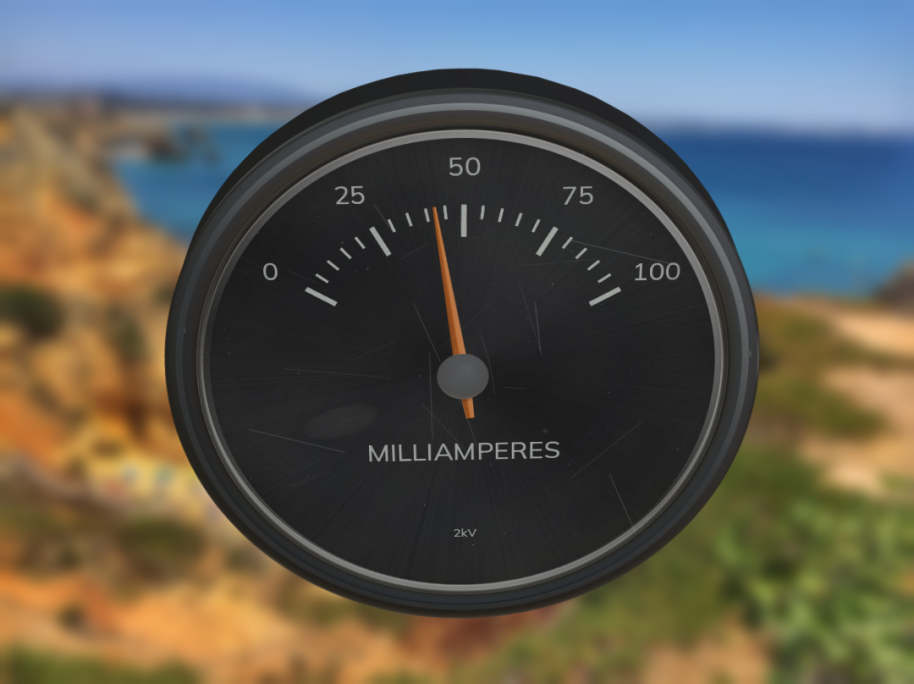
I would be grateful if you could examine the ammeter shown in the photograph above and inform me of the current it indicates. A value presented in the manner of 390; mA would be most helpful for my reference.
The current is 42.5; mA
